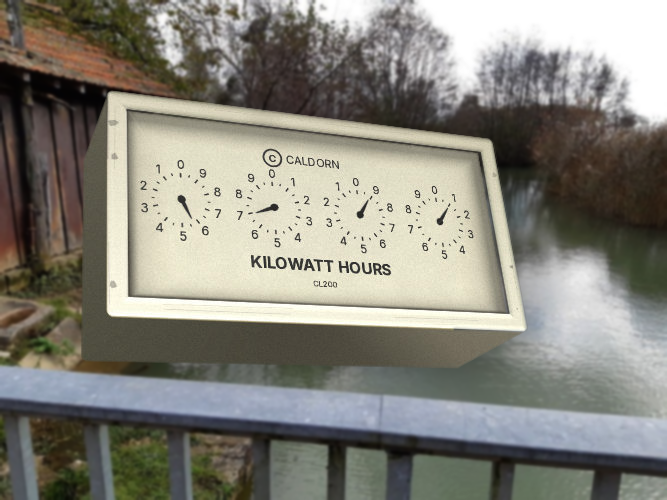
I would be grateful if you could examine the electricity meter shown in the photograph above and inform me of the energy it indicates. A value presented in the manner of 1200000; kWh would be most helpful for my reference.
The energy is 5691; kWh
